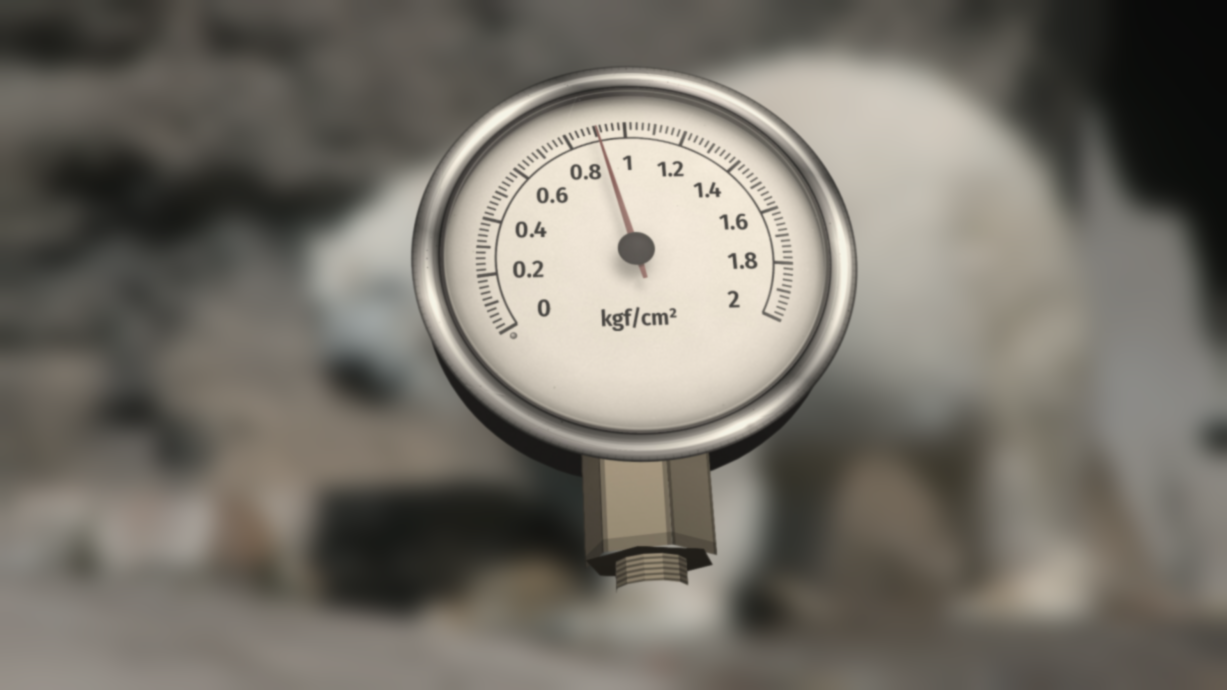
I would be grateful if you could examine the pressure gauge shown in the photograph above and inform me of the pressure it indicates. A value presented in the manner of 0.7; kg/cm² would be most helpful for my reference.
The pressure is 0.9; kg/cm²
